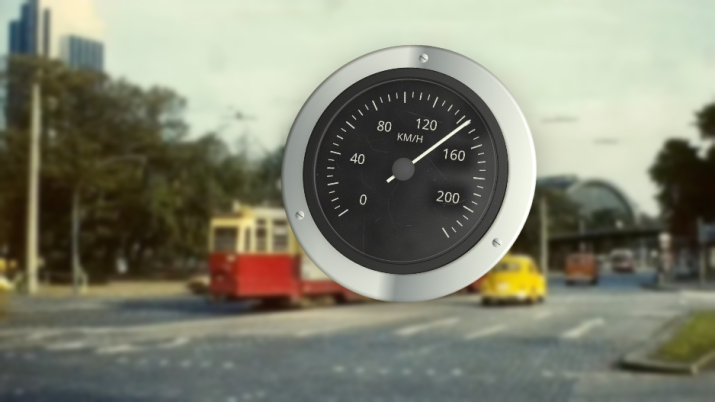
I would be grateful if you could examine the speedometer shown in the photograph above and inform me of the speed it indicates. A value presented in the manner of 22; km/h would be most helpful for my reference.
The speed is 145; km/h
